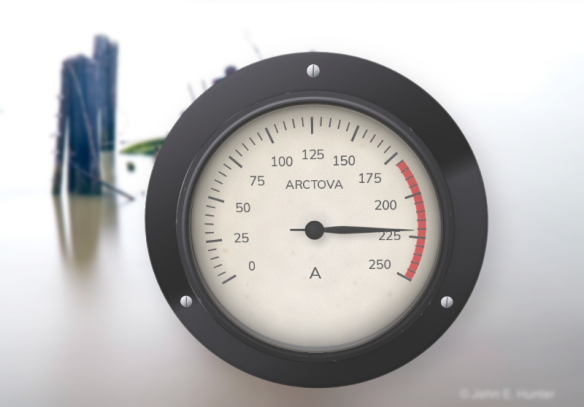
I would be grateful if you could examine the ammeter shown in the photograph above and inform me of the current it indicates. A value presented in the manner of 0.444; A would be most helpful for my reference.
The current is 220; A
